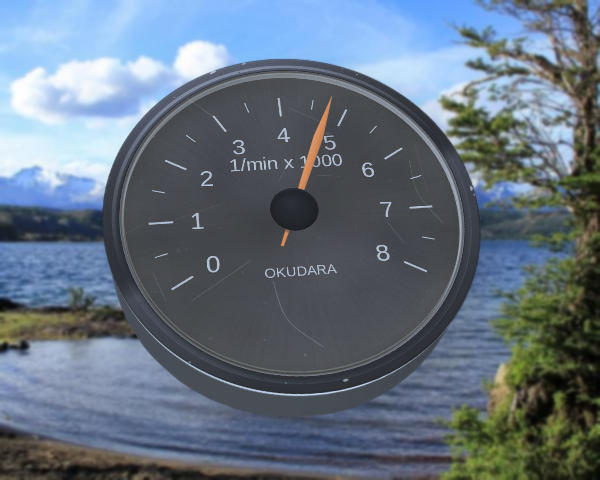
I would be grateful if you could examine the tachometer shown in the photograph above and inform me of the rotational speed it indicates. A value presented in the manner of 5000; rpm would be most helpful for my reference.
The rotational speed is 4750; rpm
